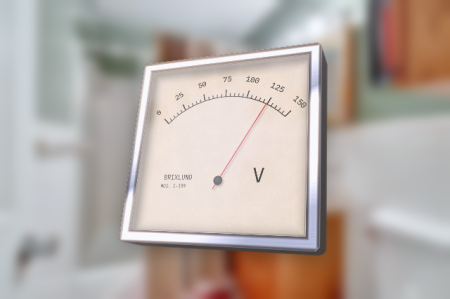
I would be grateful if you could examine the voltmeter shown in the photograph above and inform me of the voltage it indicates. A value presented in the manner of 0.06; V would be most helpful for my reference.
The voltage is 125; V
